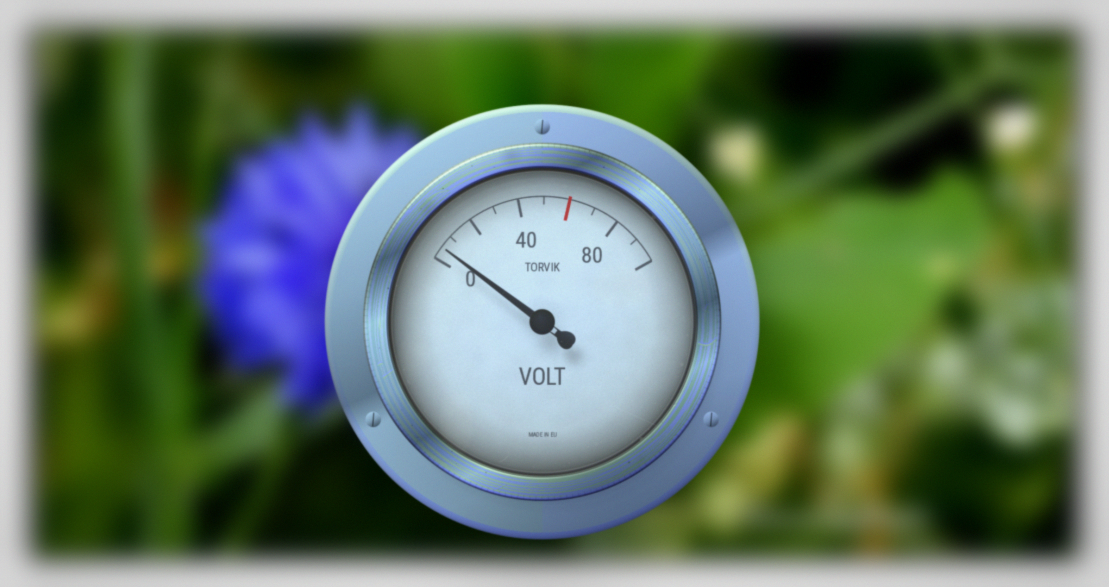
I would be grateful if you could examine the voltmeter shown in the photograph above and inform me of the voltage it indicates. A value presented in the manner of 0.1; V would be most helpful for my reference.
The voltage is 5; V
